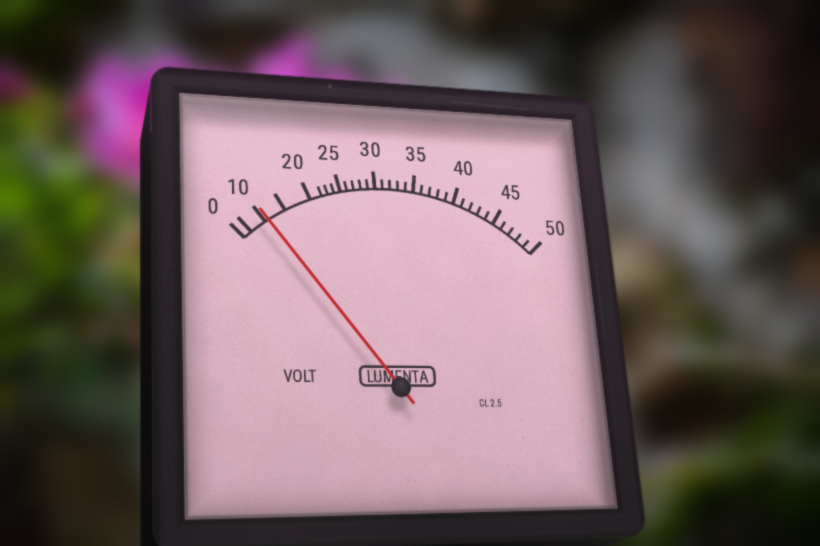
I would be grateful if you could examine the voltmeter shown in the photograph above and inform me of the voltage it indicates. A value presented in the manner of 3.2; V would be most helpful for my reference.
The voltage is 10; V
